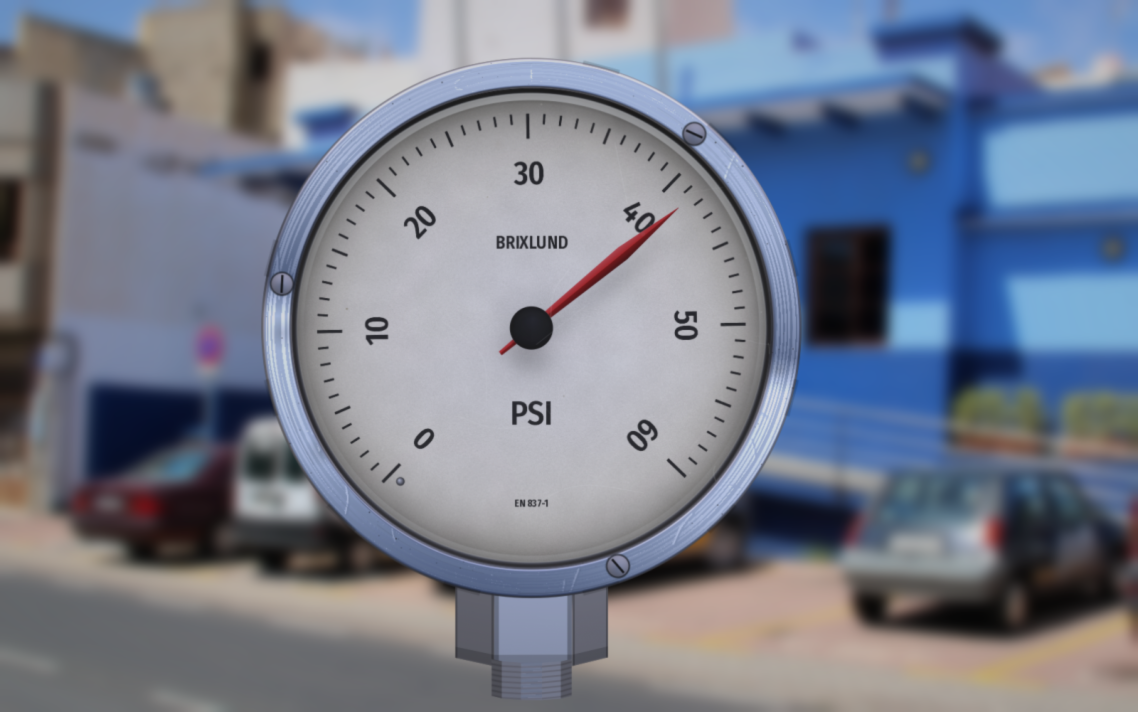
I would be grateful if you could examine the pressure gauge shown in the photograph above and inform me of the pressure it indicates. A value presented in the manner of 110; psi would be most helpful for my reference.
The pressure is 41.5; psi
